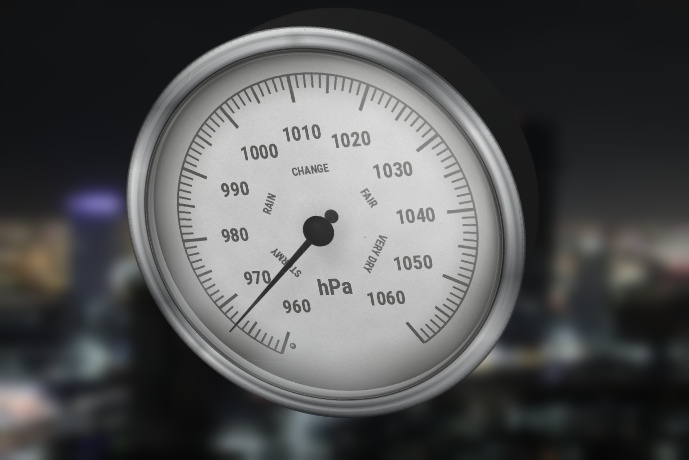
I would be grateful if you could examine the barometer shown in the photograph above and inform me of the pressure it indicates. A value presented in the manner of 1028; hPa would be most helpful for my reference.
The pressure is 967; hPa
